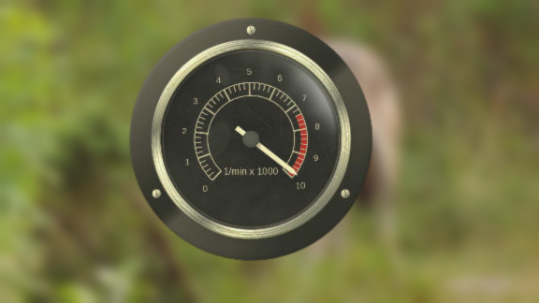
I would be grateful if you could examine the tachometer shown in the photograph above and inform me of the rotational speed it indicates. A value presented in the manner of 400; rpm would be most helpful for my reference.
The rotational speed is 9800; rpm
